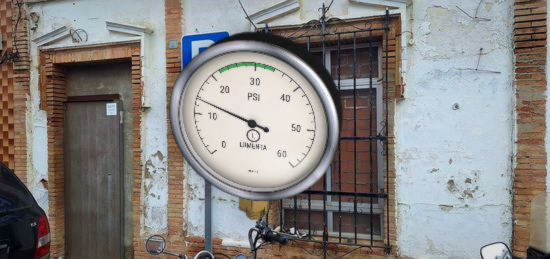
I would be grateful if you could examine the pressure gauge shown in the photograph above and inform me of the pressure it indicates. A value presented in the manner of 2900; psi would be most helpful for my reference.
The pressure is 14; psi
